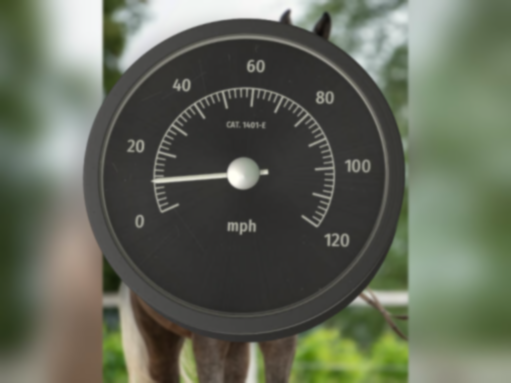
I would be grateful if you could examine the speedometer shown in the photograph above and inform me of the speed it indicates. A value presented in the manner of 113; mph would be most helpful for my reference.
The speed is 10; mph
